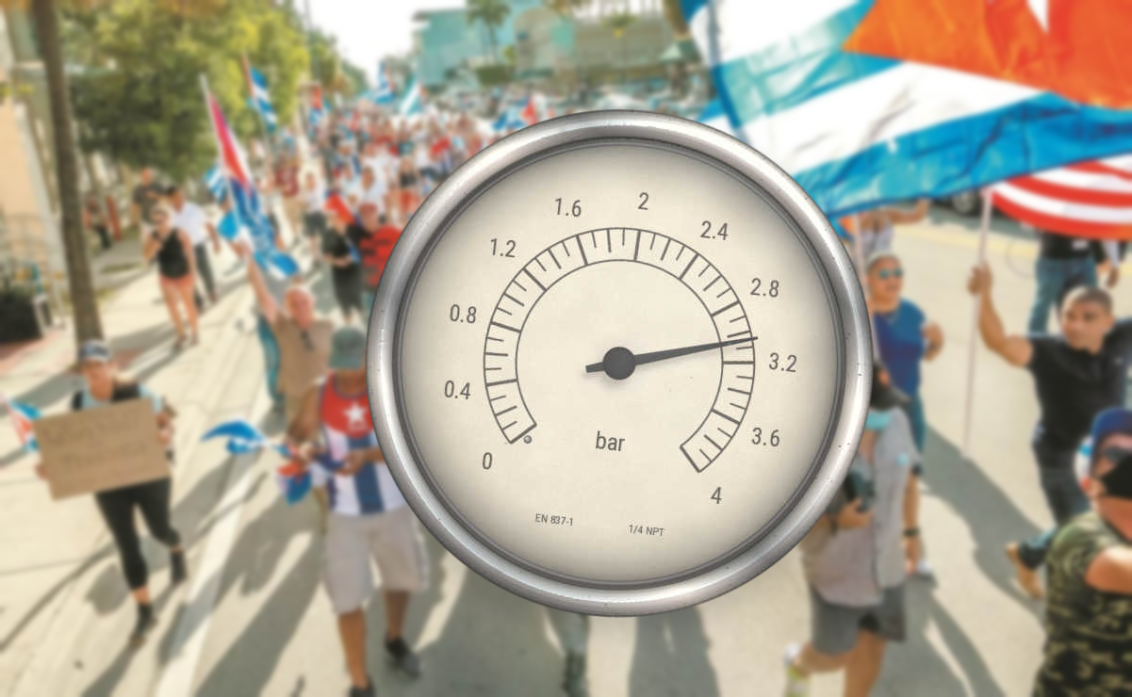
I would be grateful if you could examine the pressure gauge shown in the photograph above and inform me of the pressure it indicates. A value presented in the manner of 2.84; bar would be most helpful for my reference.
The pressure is 3.05; bar
